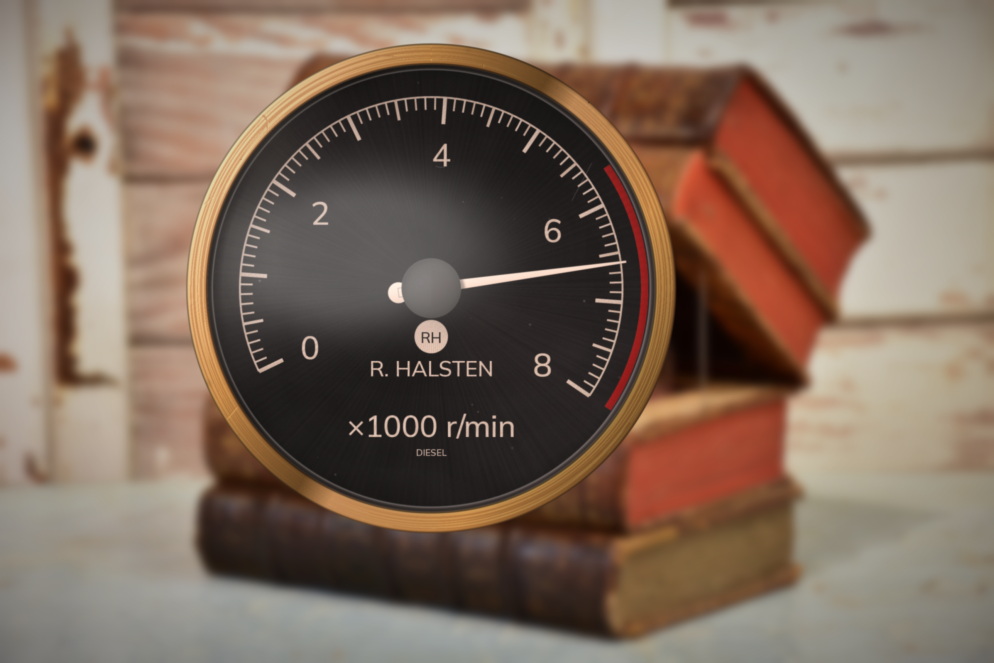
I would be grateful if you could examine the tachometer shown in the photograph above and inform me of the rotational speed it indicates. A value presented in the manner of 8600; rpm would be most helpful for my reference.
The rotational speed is 6600; rpm
